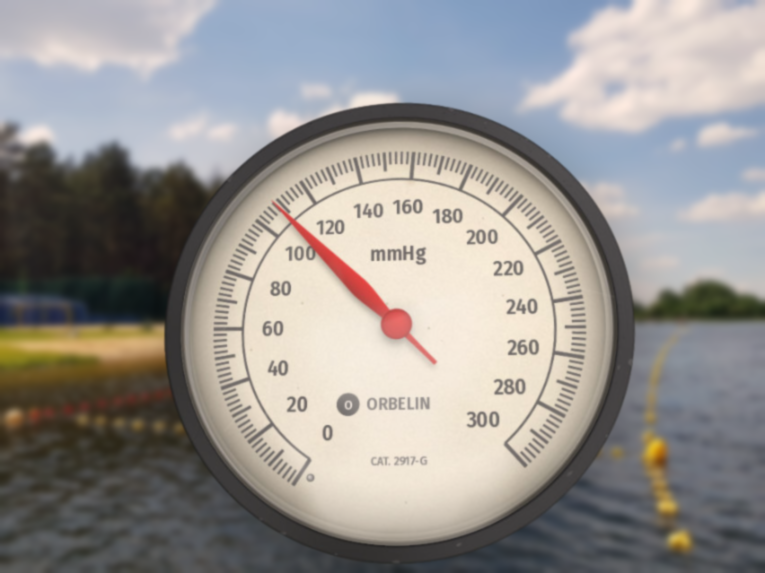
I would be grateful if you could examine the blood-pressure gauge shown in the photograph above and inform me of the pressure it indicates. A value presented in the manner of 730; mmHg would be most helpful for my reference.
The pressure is 108; mmHg
